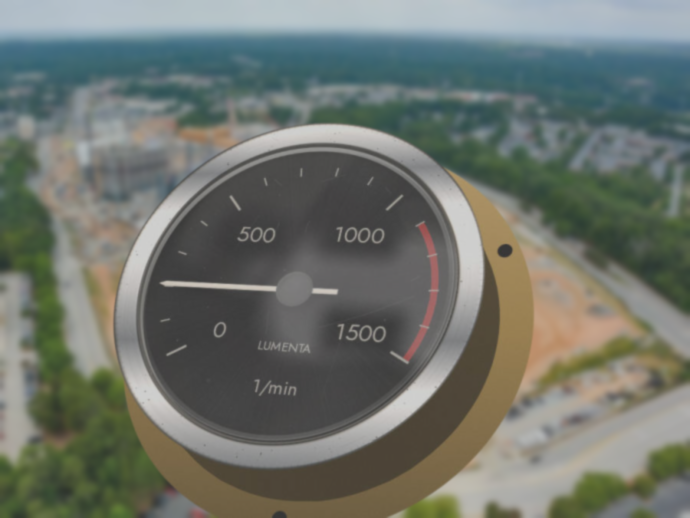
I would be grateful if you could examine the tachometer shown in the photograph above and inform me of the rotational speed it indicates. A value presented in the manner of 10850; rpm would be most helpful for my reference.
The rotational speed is 200; rpm
